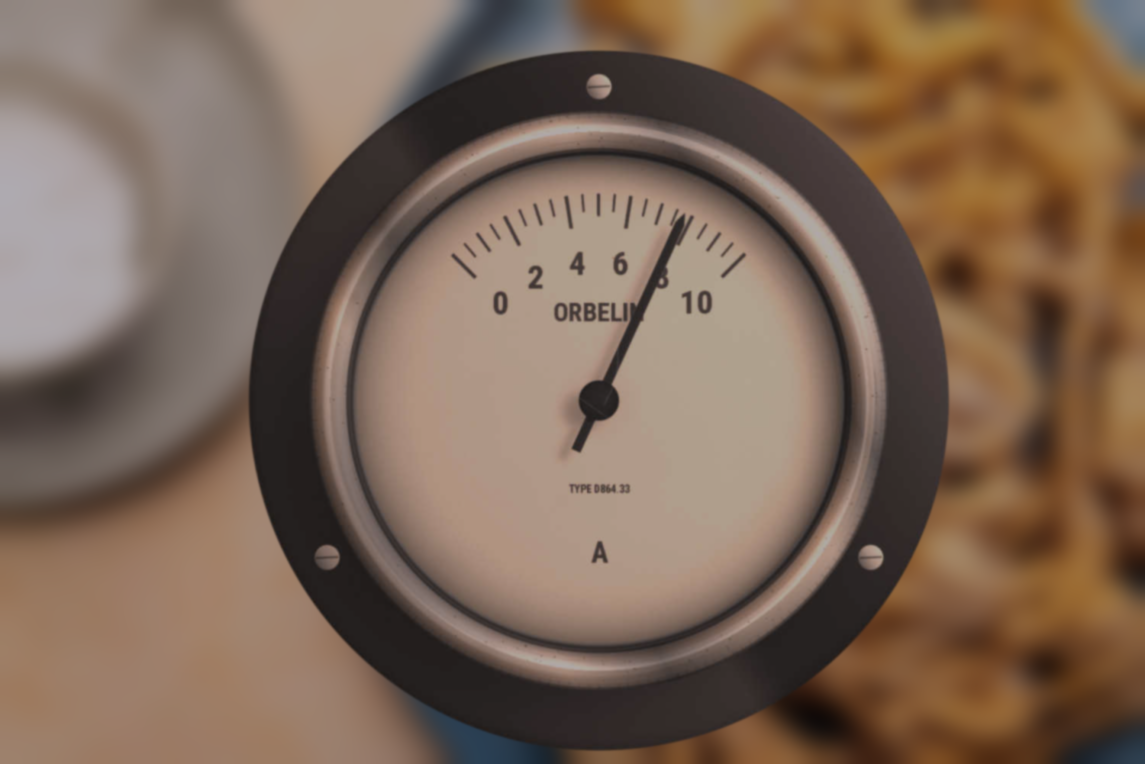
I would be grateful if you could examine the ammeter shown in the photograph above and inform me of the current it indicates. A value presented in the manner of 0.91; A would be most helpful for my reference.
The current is 7.75; A
